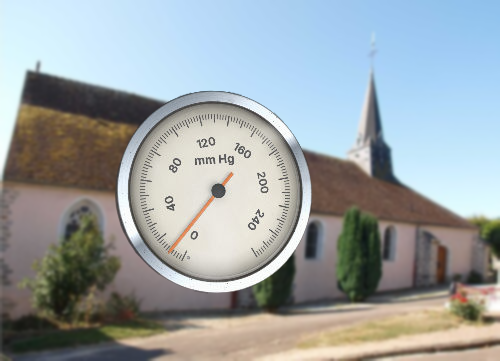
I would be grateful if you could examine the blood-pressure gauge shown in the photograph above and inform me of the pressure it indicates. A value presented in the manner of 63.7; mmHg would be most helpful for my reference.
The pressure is 10; mmHg
